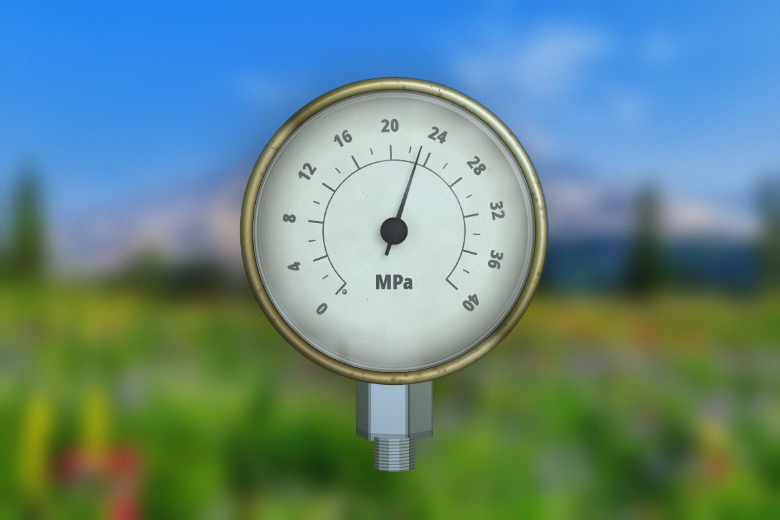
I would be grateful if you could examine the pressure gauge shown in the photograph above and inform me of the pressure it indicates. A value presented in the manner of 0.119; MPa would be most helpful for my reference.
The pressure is 23; MPa
